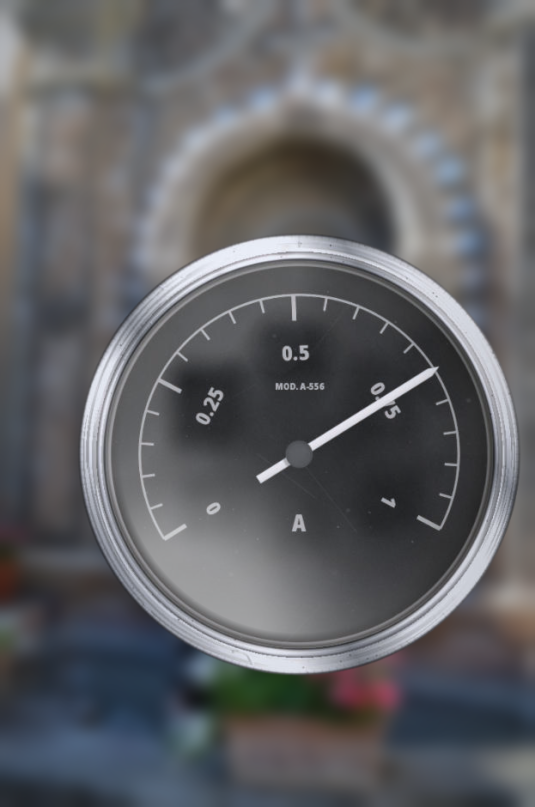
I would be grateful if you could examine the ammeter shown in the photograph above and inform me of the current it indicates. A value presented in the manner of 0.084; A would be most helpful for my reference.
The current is 0.75; A
